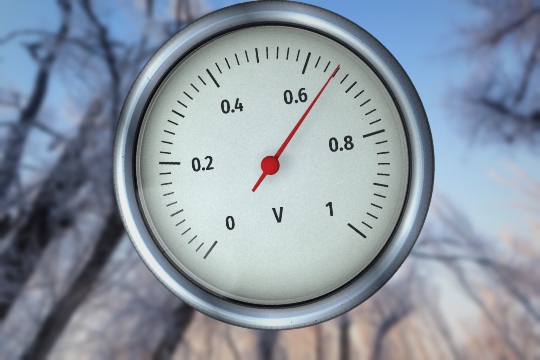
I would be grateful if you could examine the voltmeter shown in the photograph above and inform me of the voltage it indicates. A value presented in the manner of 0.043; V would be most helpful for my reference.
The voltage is 0.66; V
